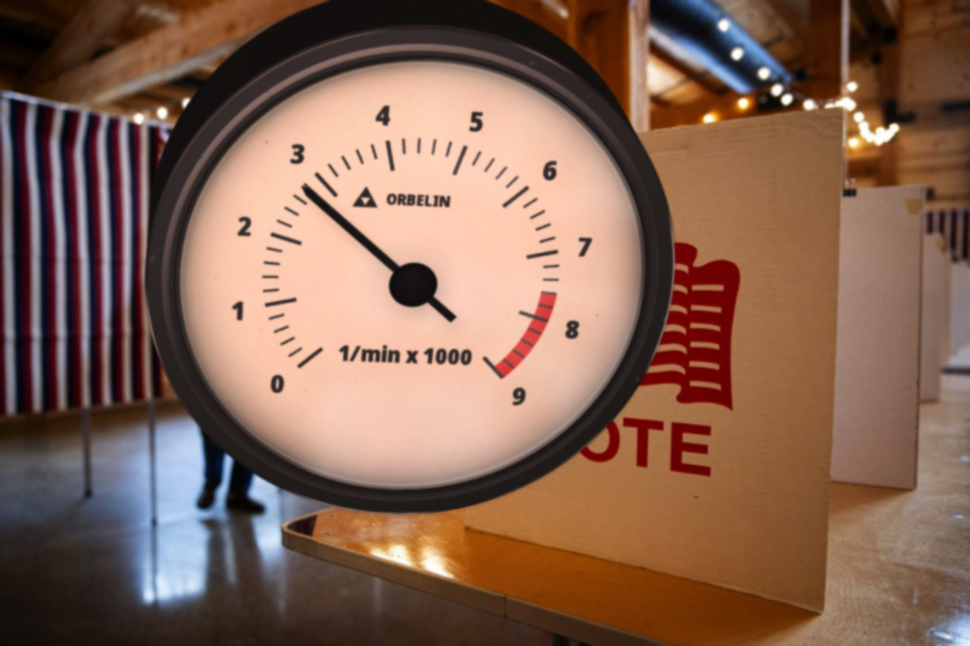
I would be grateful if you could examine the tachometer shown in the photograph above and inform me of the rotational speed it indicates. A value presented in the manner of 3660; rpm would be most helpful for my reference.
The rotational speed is 2800; rpm
